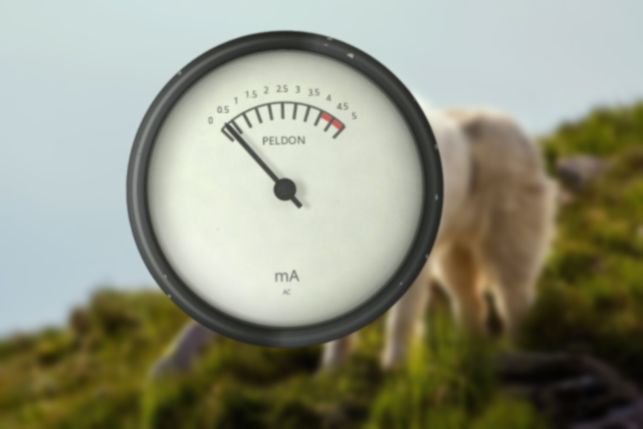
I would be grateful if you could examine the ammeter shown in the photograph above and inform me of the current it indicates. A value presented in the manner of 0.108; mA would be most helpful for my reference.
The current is 0.25; mA
